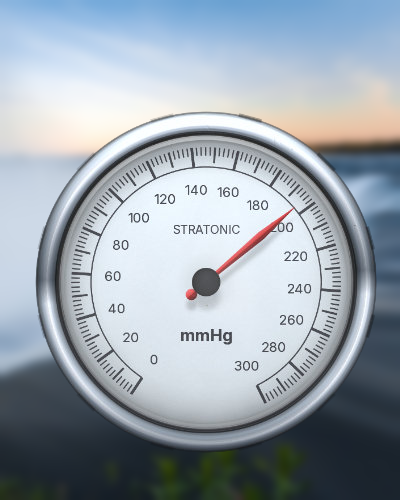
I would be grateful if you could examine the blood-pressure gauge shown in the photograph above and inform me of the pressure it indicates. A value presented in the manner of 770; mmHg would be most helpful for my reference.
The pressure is 196; mmHg
